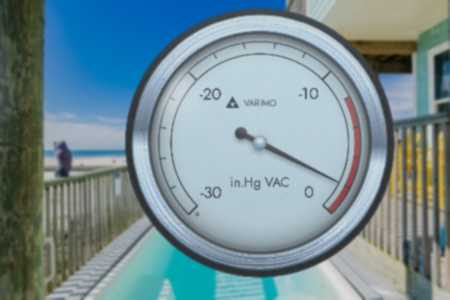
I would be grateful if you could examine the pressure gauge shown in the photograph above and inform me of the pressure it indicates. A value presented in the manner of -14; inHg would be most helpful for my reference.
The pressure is -2; inHg
